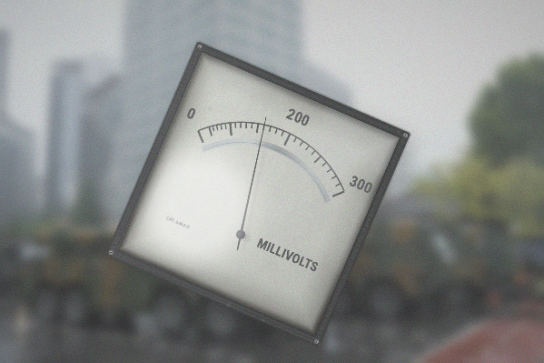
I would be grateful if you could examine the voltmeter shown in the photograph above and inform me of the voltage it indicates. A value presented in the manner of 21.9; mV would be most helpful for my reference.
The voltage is 160; mV
